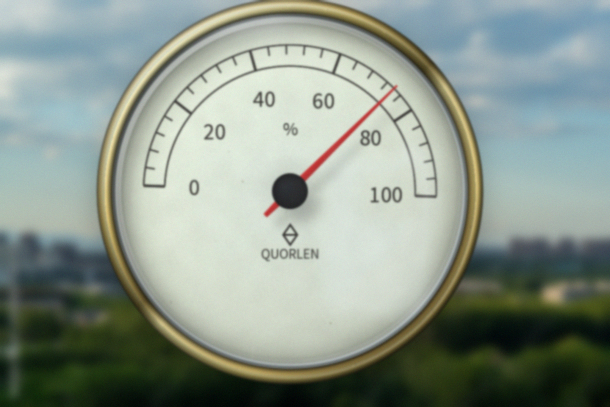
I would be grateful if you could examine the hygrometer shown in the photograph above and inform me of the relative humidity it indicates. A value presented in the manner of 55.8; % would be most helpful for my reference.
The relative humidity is 74; %
